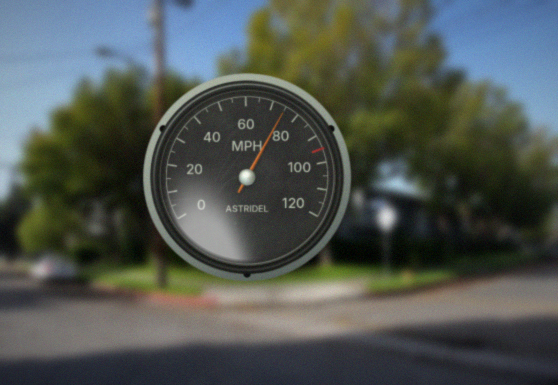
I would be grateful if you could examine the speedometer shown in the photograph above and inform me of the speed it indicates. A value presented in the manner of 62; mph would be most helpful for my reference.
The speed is 75; mph
